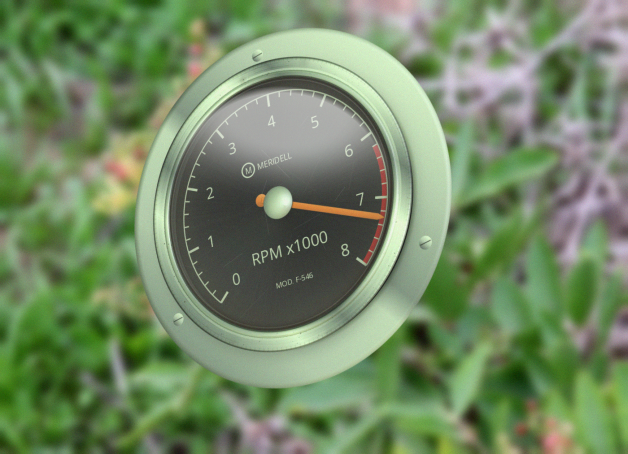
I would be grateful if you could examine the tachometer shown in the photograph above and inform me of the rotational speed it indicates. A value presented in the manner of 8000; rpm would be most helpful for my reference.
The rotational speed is 7300; rpm
